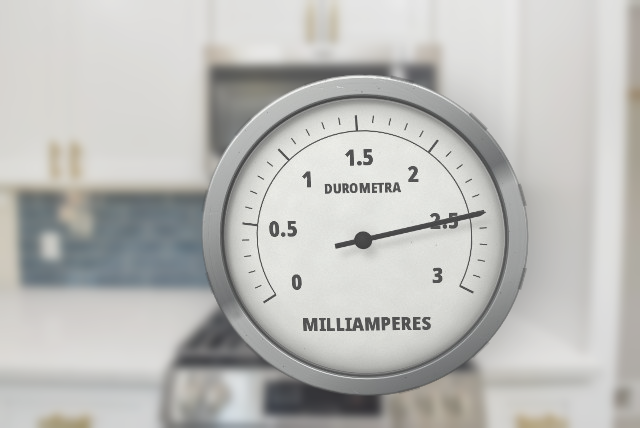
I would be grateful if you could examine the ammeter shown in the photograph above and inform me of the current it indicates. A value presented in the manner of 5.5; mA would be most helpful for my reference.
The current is 2.5; mA
